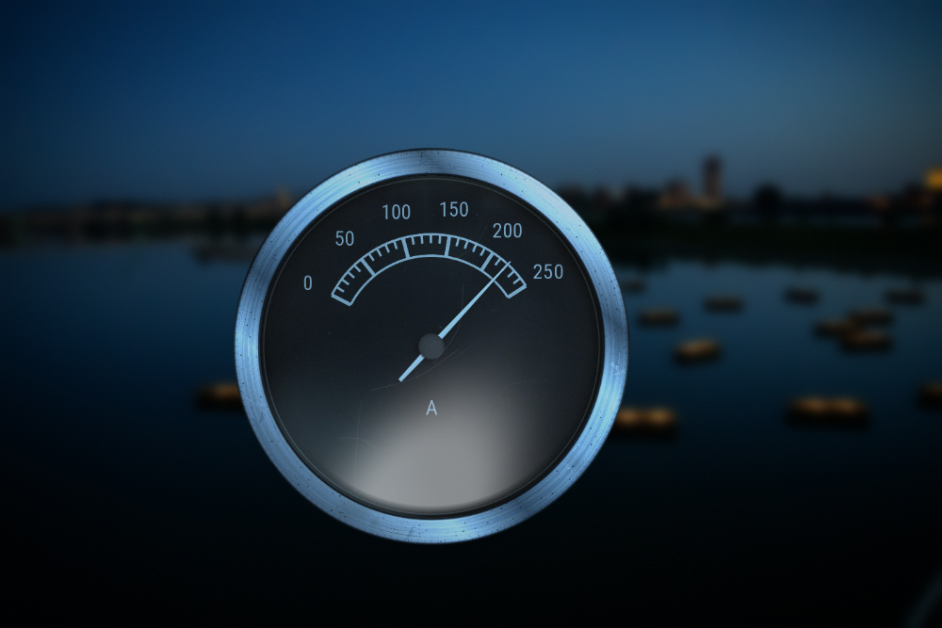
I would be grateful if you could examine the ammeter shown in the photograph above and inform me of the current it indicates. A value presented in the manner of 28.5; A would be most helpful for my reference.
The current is 220; A
